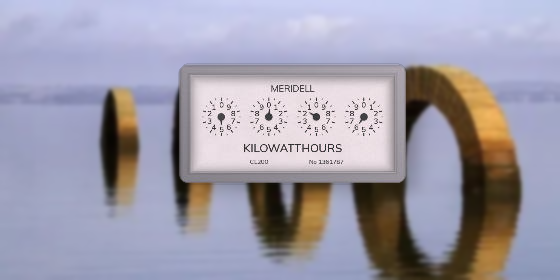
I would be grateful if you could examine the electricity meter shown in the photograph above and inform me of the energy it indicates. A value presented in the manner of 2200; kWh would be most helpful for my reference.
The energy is 5016; kWh
